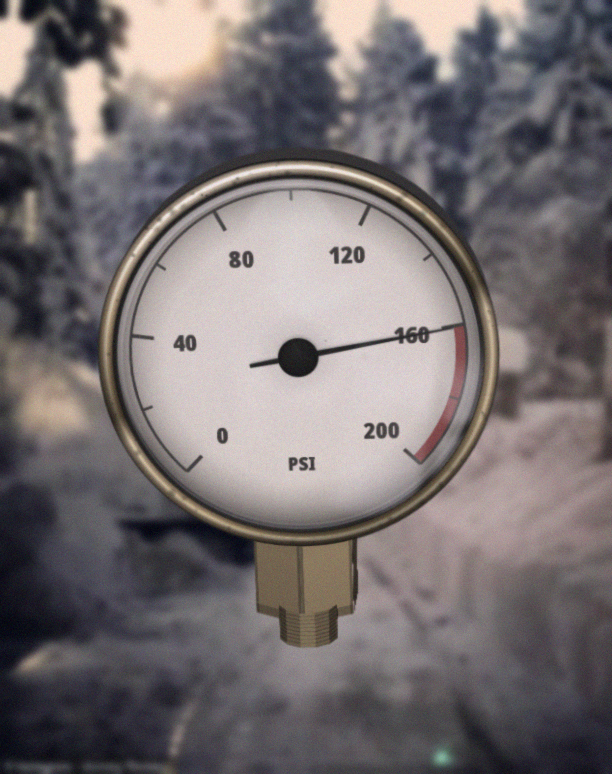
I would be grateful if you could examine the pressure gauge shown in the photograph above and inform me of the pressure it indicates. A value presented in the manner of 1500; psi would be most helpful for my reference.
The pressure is 160; psi
